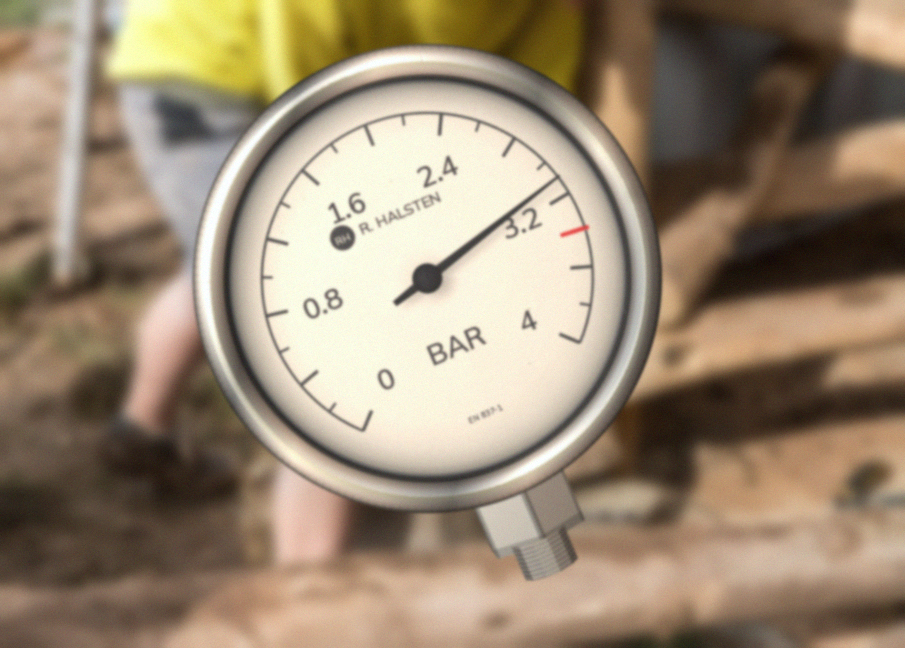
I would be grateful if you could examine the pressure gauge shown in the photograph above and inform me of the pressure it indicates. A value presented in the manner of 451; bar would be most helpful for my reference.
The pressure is 3.1; bar
